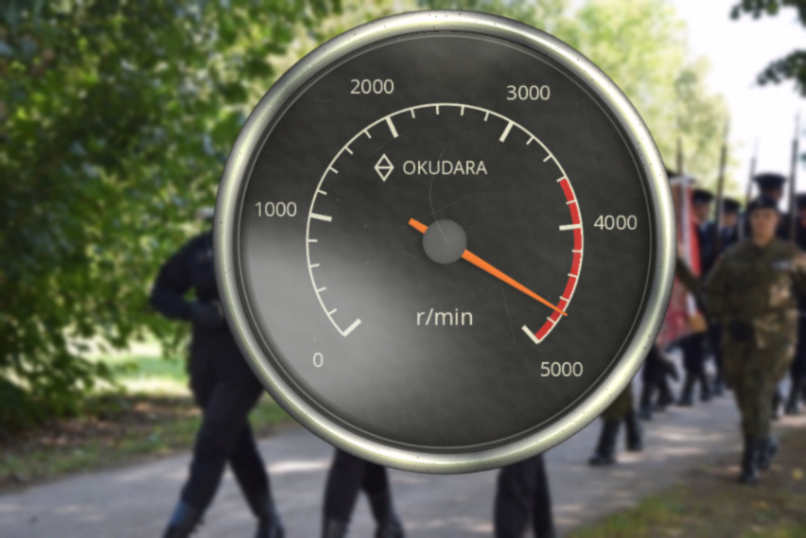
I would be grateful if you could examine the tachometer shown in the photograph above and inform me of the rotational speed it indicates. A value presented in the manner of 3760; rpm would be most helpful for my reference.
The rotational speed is 4700; rpm
